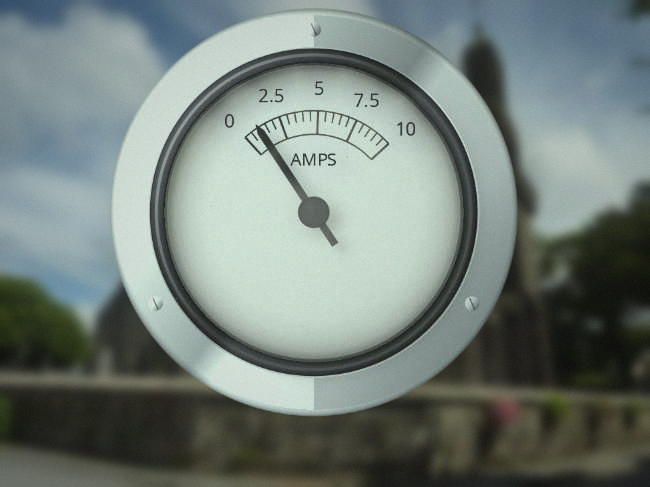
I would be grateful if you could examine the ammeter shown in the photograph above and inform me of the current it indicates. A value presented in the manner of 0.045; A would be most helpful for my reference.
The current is 1; A
